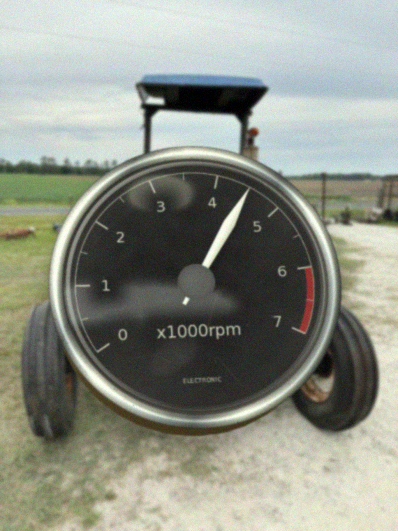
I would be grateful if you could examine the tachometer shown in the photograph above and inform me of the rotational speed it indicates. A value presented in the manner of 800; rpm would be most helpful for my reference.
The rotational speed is 4500; rpm
